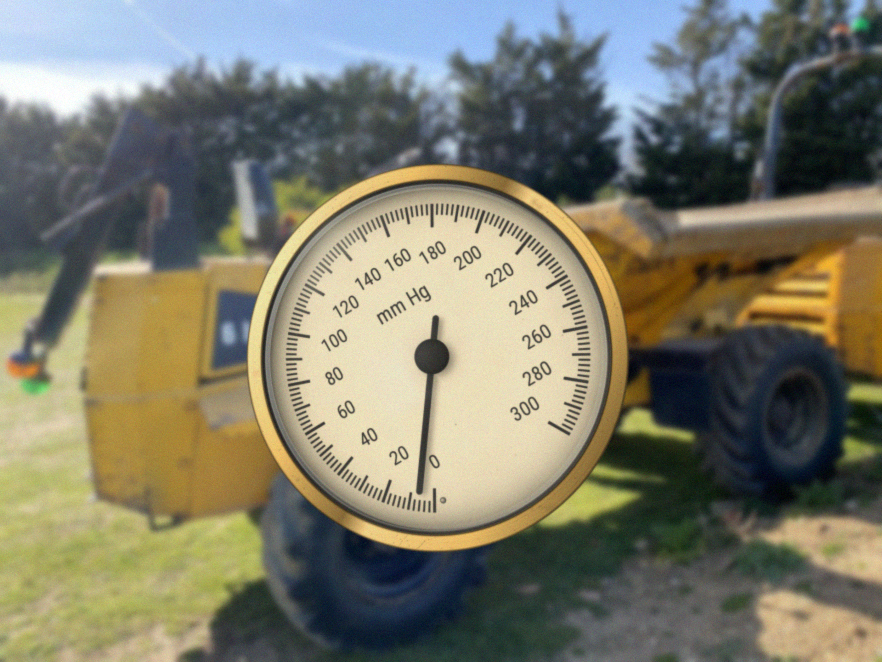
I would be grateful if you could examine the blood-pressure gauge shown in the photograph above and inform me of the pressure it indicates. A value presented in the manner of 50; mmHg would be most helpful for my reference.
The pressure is 6; mmHg
